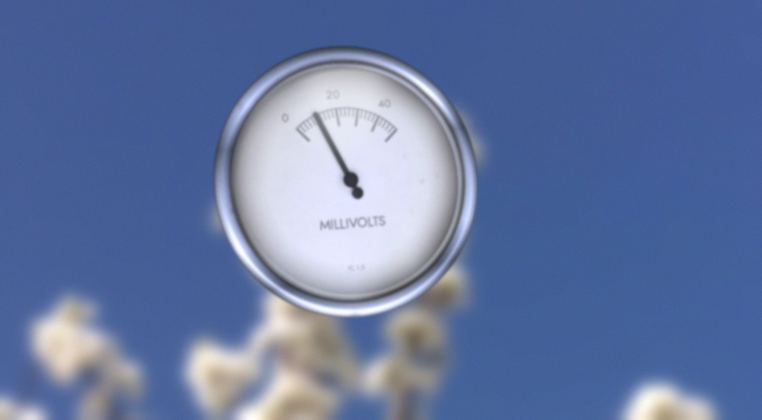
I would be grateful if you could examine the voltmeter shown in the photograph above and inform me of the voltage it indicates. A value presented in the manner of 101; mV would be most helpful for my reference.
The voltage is 10; mV
